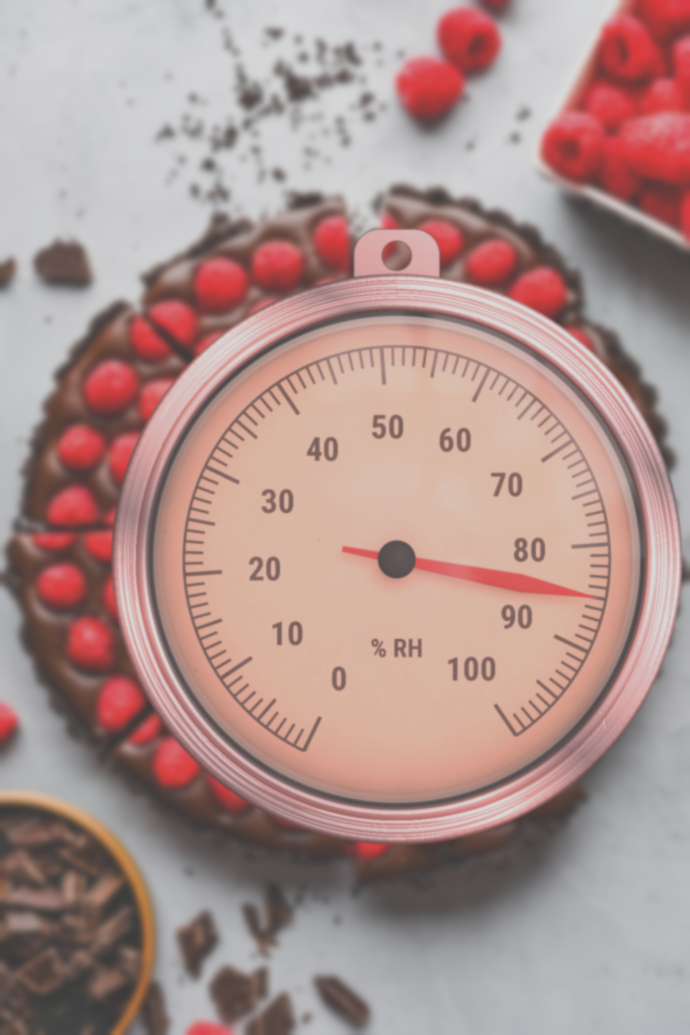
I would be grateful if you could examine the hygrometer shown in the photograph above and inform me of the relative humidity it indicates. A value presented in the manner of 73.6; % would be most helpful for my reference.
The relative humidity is 85; %
